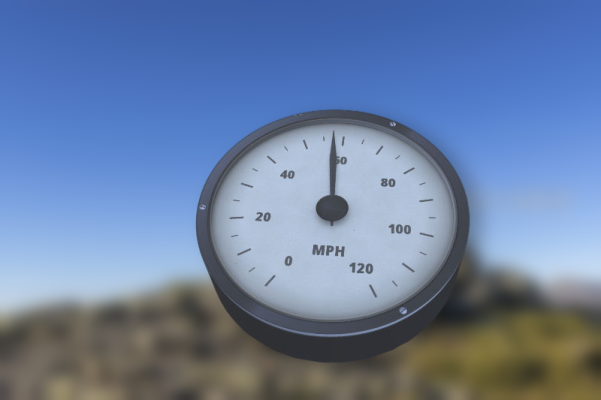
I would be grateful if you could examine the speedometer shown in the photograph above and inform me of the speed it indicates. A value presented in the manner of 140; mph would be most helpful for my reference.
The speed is 57.5; mph
